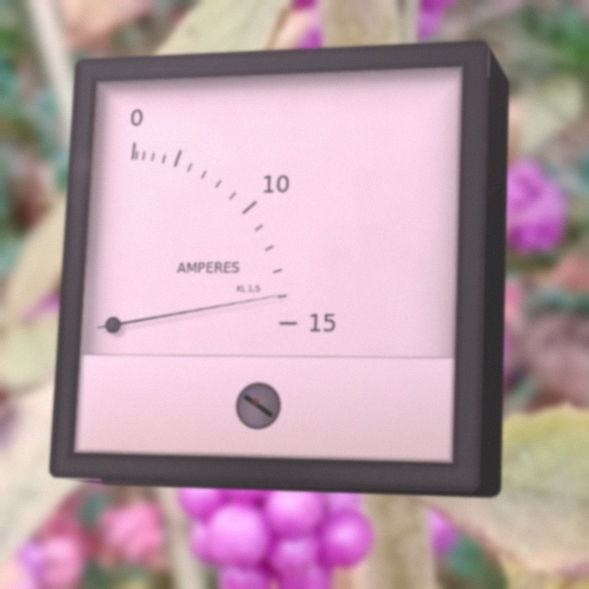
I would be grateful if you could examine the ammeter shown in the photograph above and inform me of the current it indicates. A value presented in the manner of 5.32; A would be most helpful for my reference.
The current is 14; A
